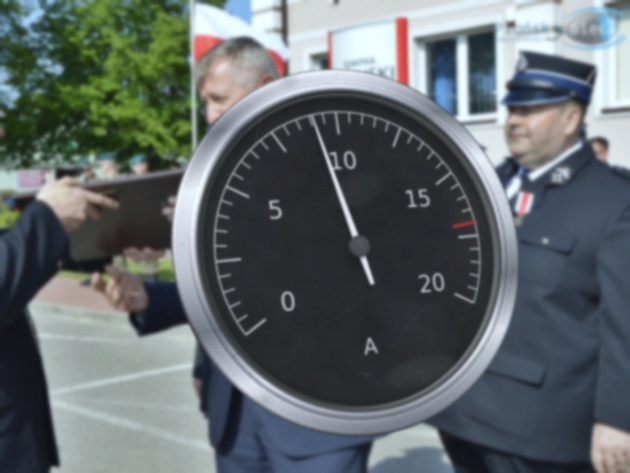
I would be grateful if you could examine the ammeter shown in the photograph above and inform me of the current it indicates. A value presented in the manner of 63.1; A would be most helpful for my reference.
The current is 9; A
